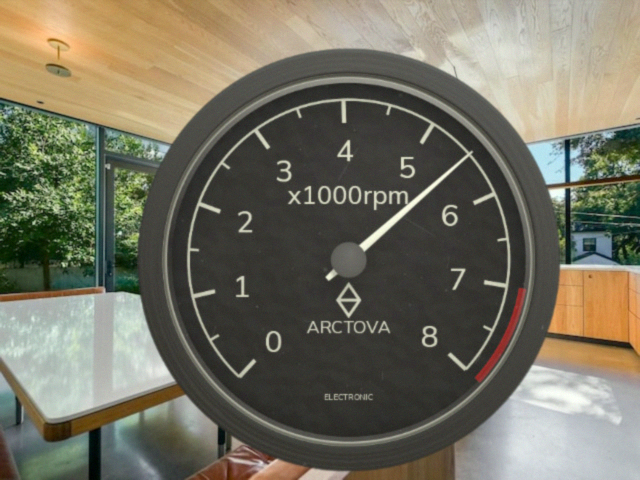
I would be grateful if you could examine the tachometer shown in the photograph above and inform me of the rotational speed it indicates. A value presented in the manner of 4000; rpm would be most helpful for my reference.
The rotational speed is 5500; rpm
